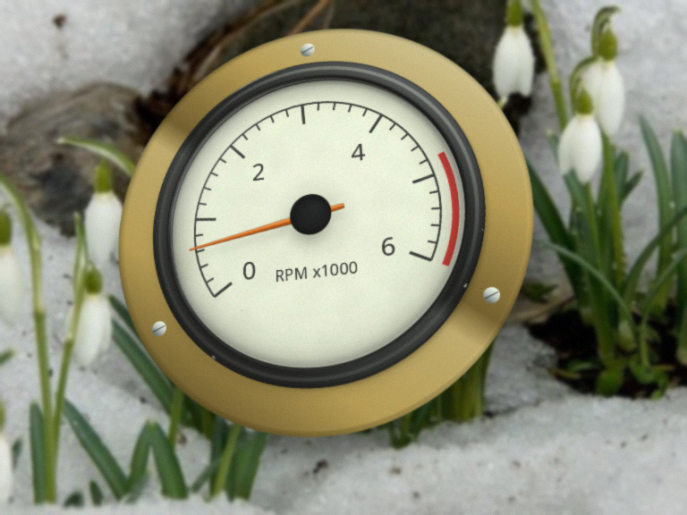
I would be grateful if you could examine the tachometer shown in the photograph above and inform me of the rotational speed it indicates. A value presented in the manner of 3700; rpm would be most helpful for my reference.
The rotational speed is 600; rpm
